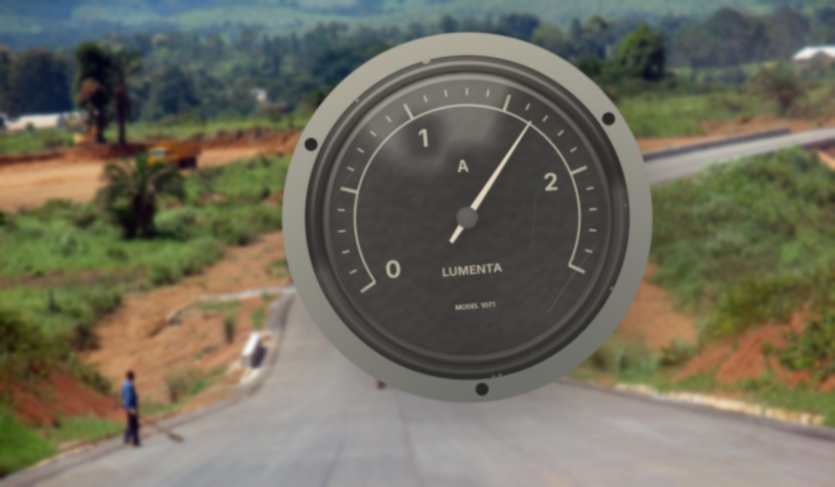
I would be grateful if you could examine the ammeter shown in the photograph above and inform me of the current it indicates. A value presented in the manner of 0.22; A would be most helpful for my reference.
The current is 1.65; A
